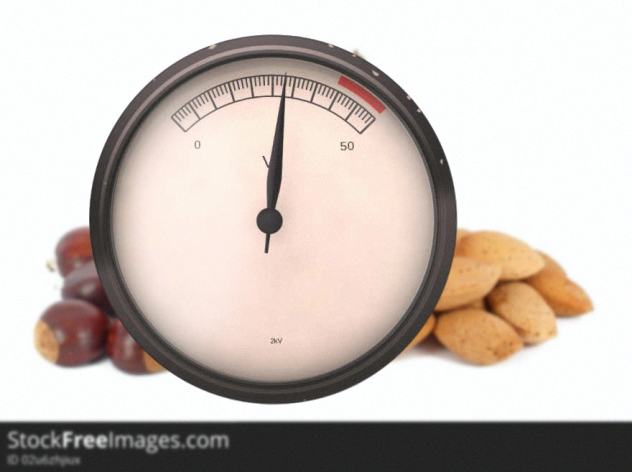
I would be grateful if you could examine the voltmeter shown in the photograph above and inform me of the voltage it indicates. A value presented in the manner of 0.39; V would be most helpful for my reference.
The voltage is 28; V
